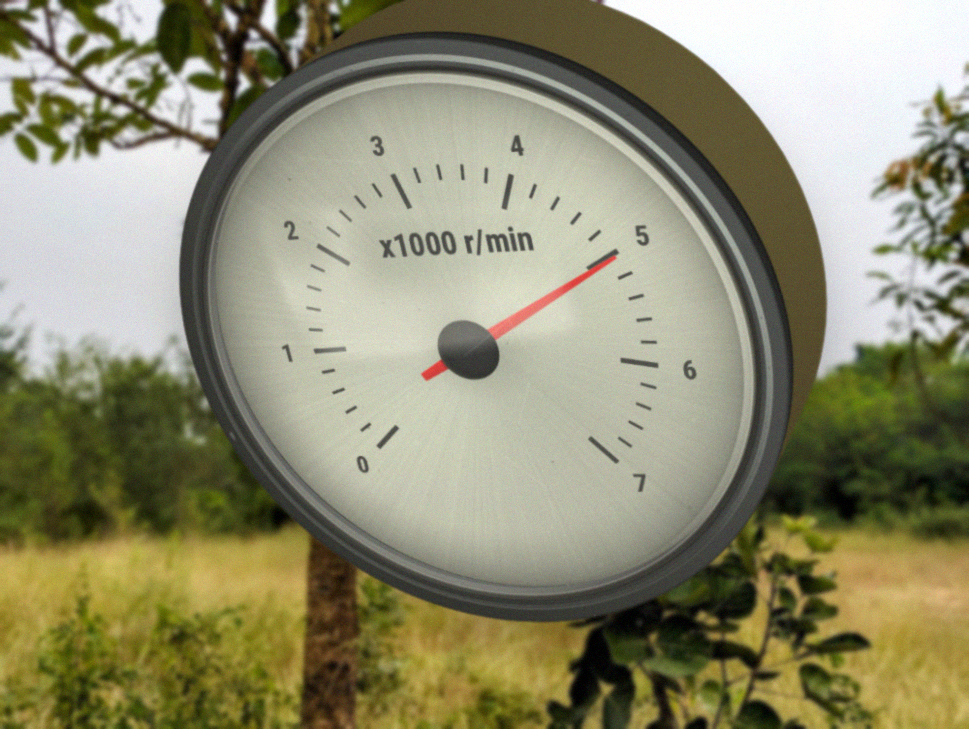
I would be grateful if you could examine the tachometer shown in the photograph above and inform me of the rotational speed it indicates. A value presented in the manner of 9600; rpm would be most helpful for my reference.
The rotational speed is 5000; rpm
